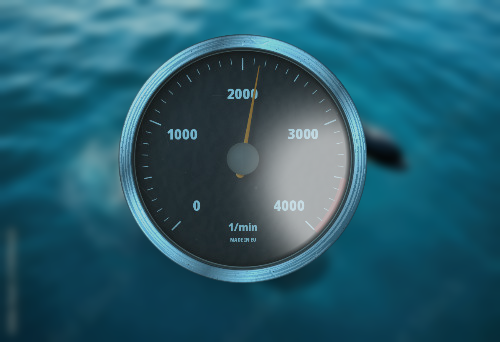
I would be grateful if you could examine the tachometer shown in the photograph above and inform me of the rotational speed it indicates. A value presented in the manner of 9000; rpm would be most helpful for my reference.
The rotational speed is 2150; rpm
